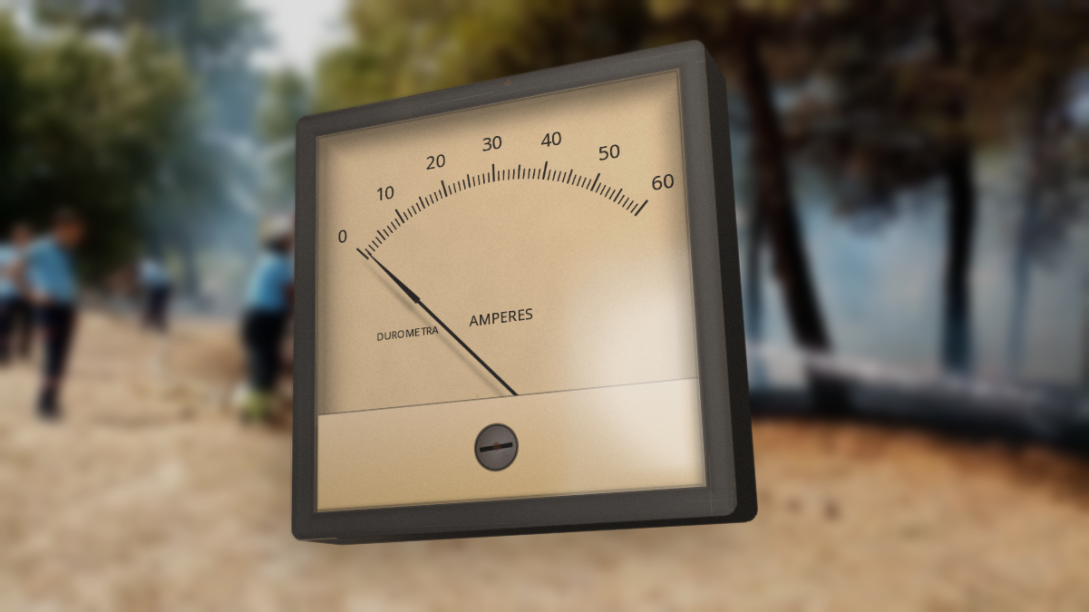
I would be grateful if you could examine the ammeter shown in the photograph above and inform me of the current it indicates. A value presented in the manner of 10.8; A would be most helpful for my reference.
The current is 1; A
